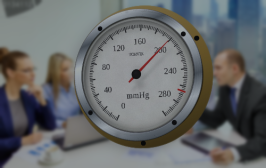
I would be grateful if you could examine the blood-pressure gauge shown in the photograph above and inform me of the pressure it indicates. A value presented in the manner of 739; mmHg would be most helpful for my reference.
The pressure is 200; mmHg
